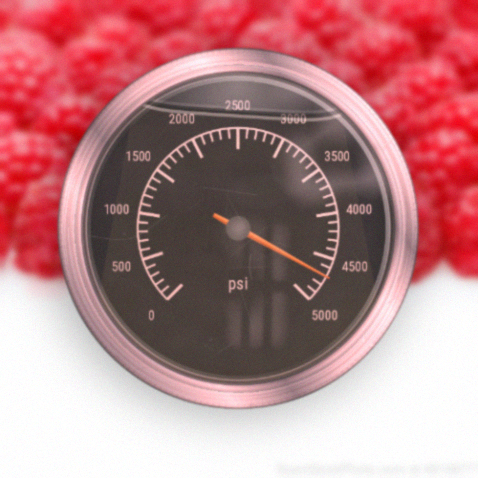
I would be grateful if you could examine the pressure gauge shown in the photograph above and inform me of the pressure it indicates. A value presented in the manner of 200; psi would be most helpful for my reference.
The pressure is 4700; psi
